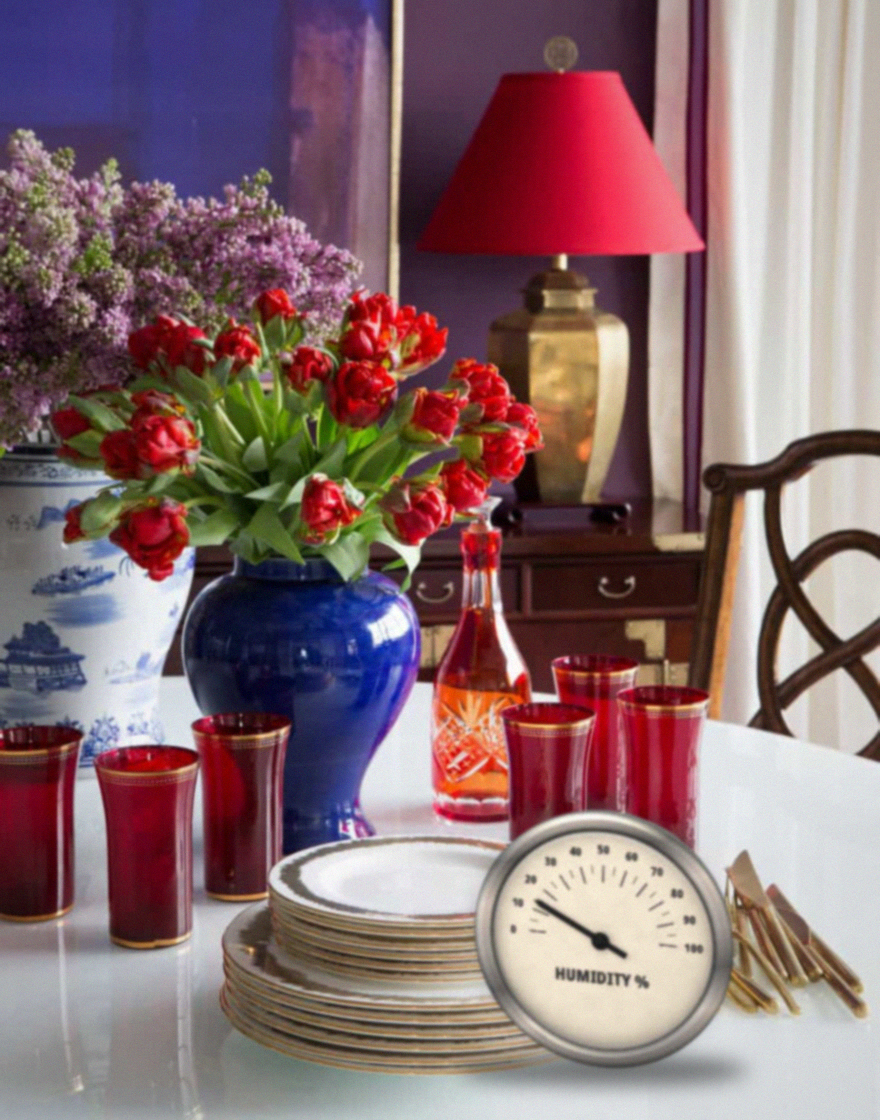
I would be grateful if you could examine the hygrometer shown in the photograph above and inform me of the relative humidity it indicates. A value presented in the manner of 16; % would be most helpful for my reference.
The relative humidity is 15; %
